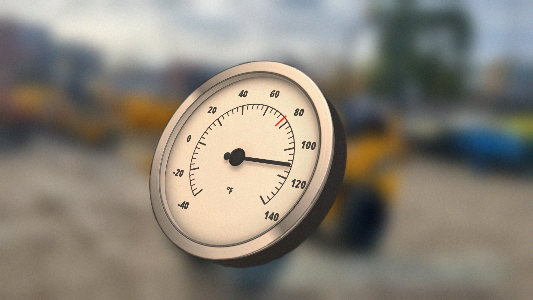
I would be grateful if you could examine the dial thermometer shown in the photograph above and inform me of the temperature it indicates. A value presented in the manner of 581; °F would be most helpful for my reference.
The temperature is 112; °F
